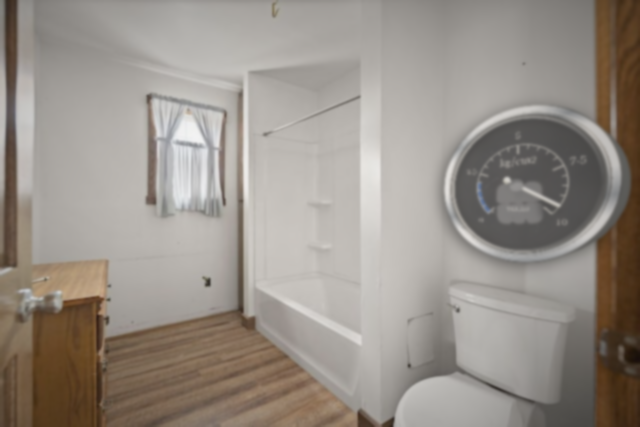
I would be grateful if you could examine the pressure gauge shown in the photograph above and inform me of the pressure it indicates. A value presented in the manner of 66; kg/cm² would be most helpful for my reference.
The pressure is 9.5; kg/cm²
